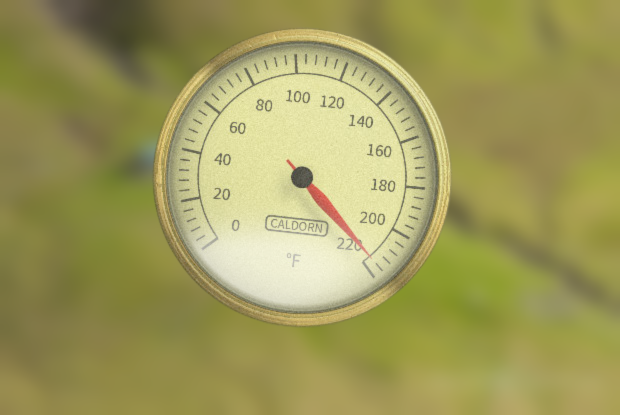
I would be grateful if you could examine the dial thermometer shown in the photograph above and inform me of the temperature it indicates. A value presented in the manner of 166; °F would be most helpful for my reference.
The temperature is 216; °F
